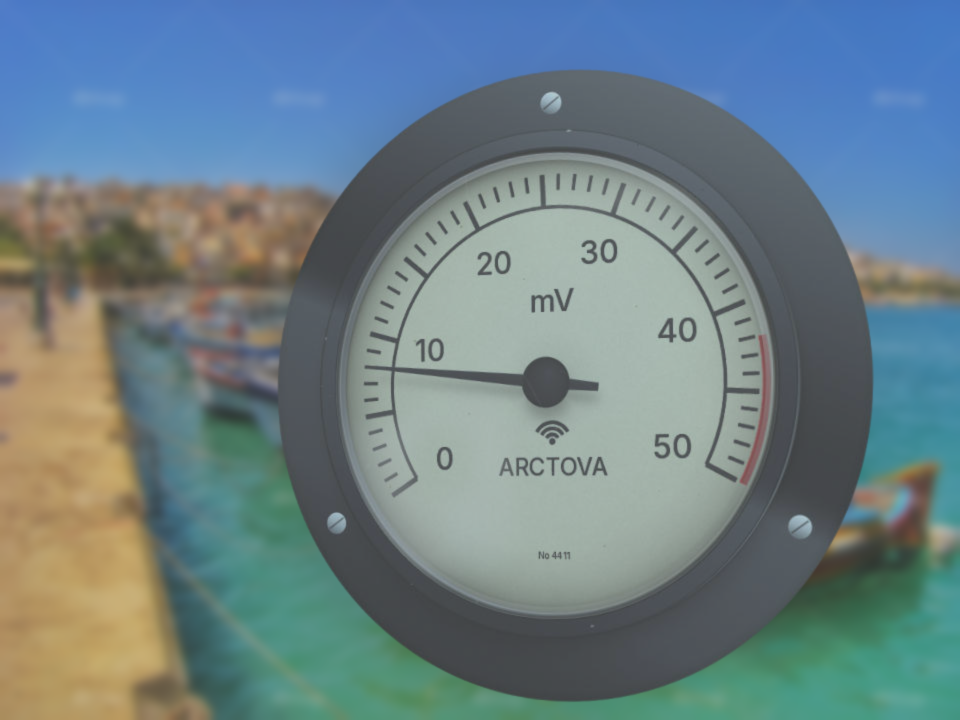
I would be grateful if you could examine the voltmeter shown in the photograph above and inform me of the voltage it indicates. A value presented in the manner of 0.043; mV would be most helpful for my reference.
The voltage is 8; mV
